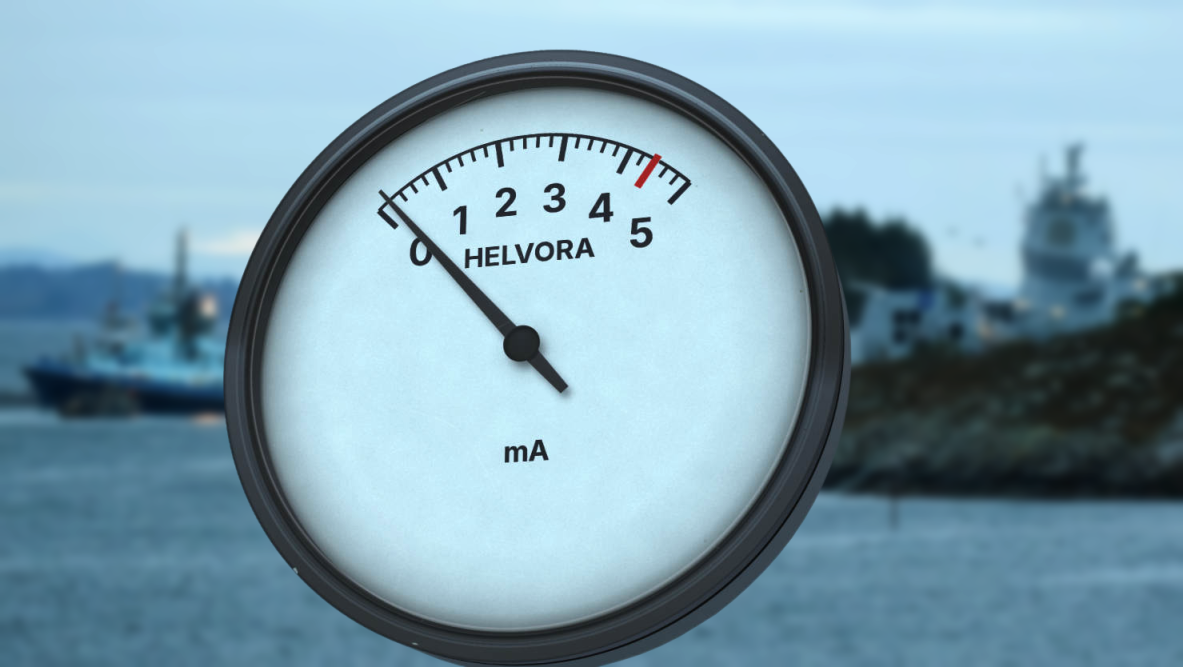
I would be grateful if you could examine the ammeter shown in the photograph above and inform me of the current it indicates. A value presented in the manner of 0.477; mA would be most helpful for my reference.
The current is 0.2; mA
